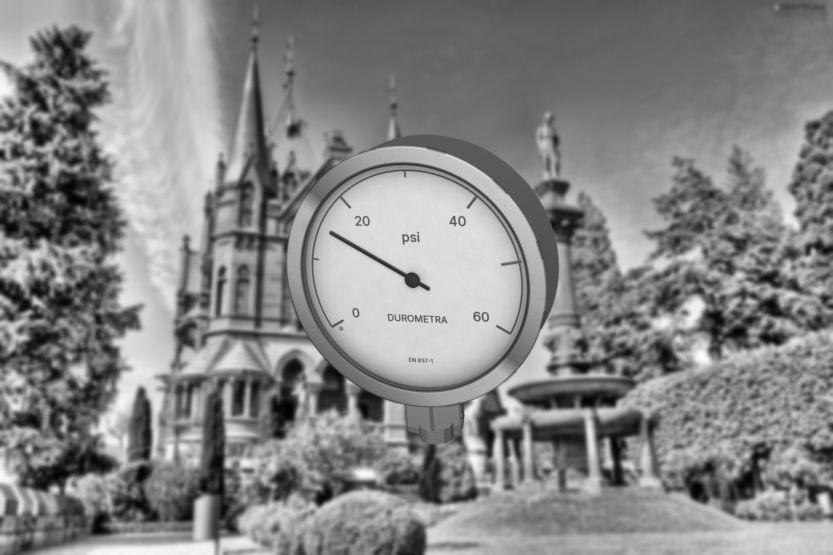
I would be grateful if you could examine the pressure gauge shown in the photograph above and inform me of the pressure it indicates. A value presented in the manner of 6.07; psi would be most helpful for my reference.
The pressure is 15; psi
